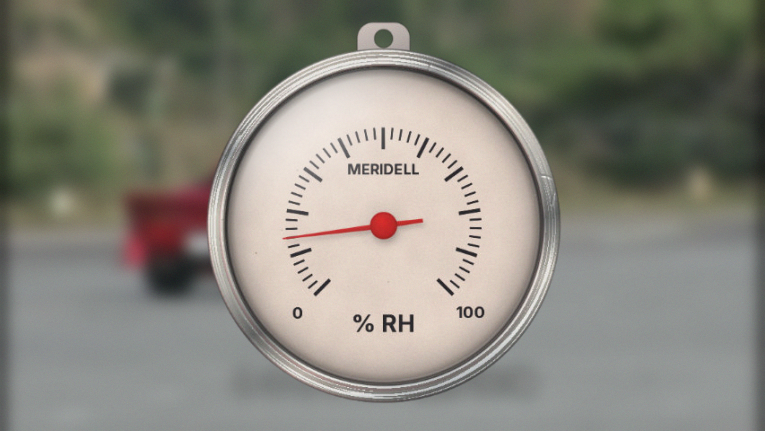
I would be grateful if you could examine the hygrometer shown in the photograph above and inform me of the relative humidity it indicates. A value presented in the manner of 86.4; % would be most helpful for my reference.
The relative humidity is 14; %
